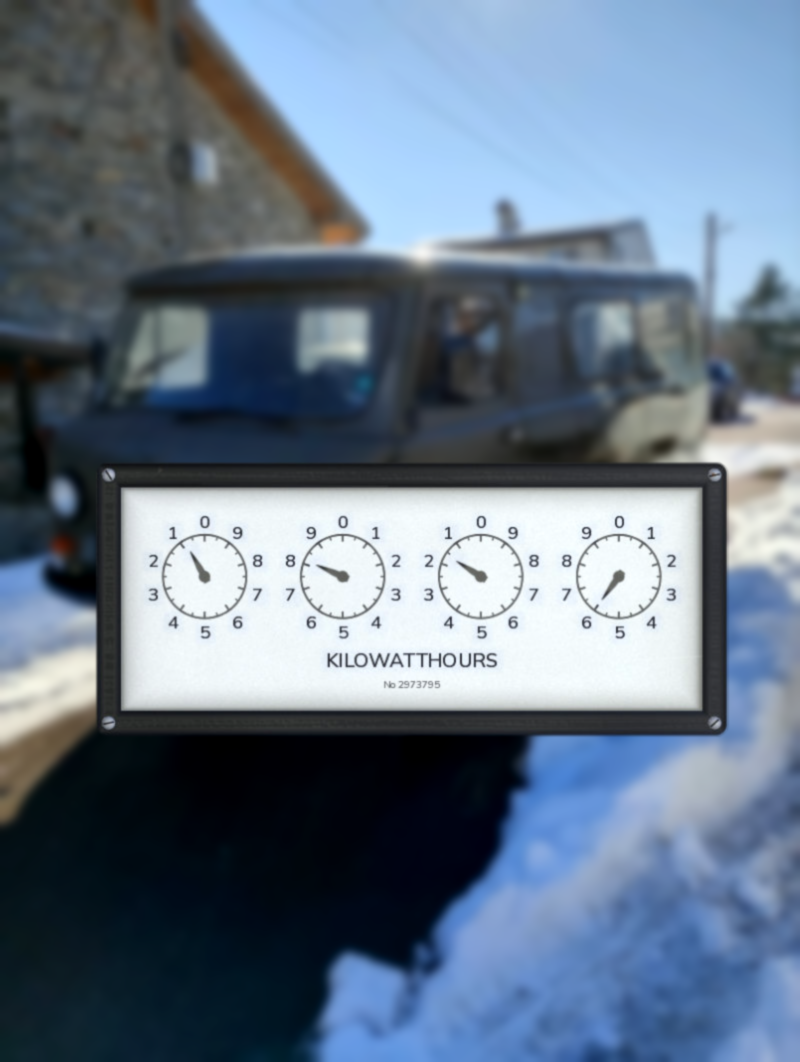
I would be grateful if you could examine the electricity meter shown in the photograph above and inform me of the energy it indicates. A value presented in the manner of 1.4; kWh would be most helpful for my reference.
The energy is 816; kWh
